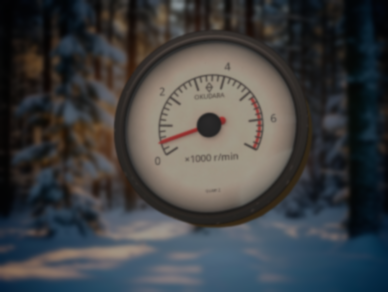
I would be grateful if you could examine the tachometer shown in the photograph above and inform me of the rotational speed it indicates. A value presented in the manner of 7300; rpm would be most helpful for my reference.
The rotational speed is 400; rpm
